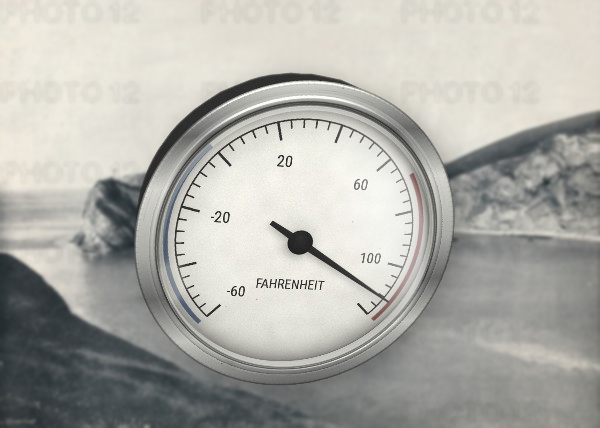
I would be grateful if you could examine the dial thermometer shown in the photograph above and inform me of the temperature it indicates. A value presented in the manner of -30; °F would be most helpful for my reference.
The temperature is 112; °F
